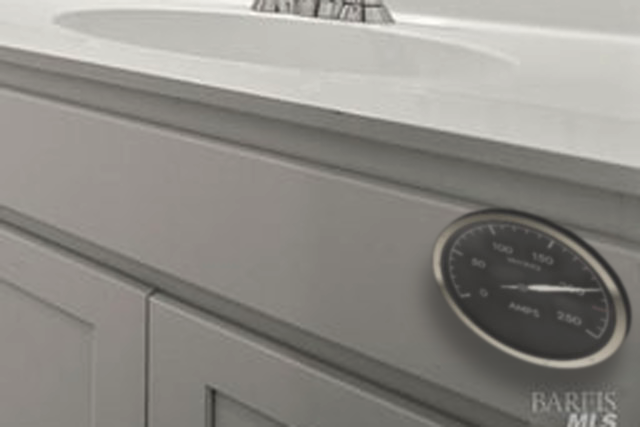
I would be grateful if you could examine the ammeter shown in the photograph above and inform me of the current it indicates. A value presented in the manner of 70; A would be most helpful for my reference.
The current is 200; A
